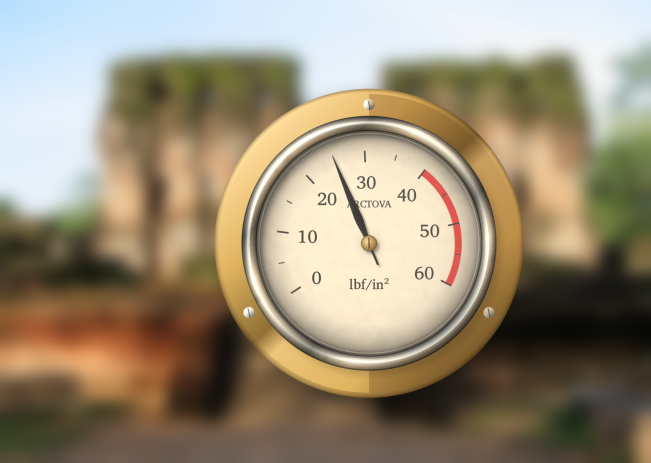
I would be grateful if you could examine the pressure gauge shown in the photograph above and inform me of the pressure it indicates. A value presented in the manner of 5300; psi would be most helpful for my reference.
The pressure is 25; psi
